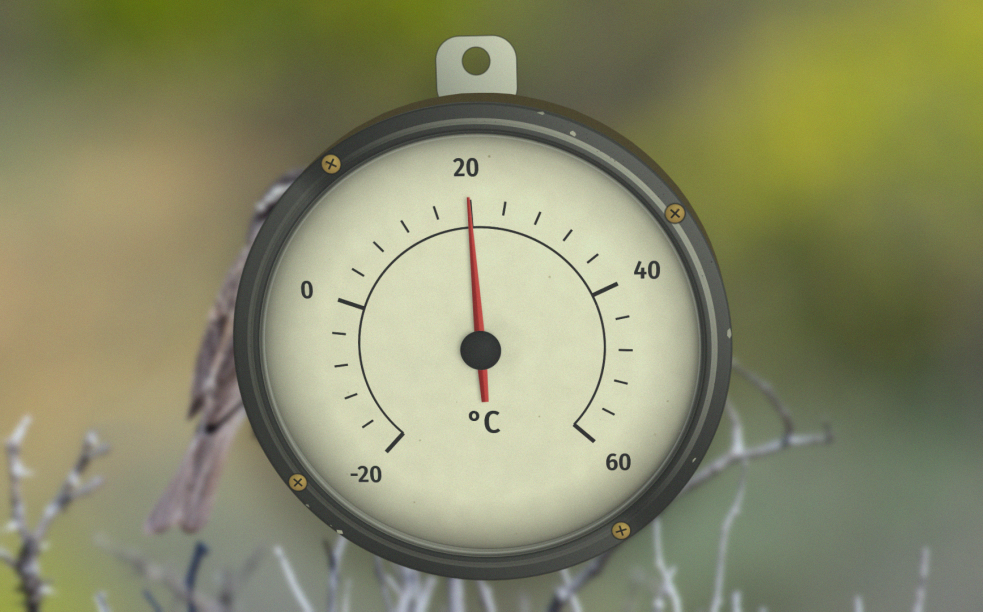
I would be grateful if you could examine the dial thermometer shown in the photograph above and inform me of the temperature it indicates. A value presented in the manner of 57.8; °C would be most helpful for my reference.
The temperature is 20; °C
